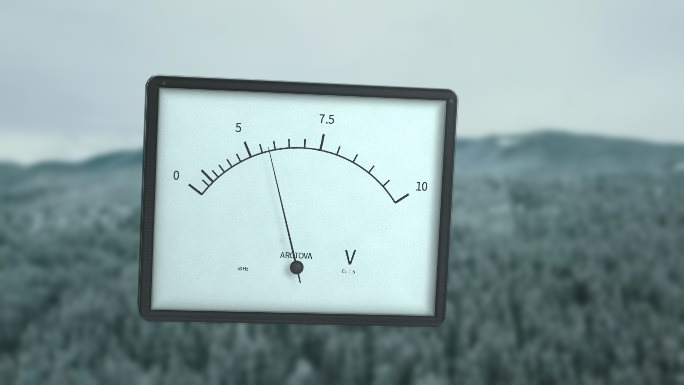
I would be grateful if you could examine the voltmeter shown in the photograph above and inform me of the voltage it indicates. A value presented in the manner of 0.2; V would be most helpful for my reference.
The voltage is 5.75; V
